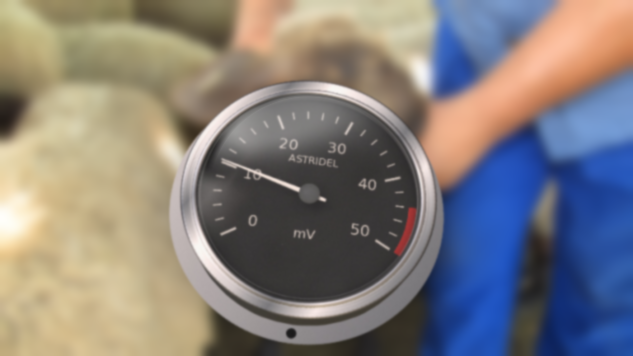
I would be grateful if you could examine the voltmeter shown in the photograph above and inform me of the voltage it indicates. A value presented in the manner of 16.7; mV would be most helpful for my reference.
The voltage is 10; mV
